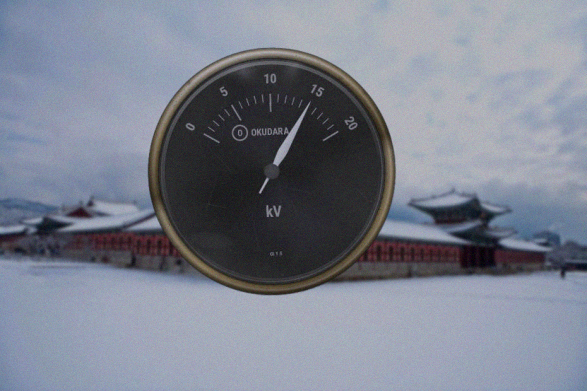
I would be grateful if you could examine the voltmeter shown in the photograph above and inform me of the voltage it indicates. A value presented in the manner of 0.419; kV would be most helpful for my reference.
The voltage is 15; kV
